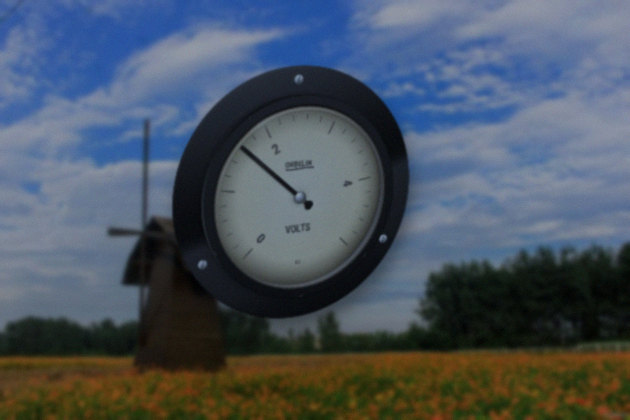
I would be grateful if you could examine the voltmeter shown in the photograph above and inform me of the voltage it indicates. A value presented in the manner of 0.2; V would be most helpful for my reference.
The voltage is 1.6; V
